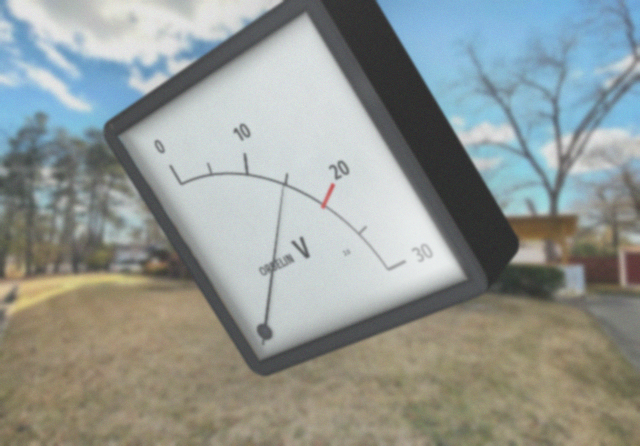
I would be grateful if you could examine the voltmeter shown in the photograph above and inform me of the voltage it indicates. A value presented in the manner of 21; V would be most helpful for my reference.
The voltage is 15; V
